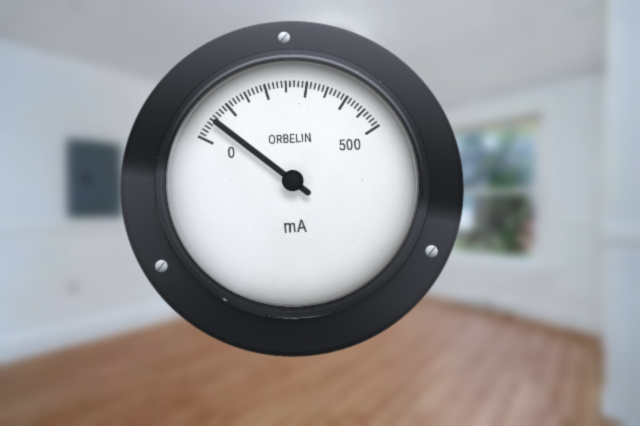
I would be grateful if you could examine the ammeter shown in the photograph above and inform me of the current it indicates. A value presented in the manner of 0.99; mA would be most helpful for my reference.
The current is 50; mA
